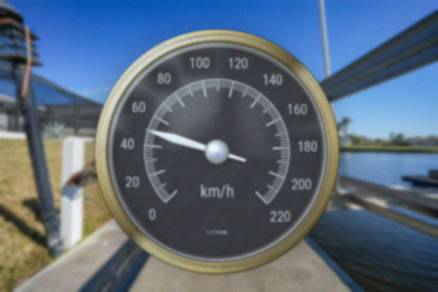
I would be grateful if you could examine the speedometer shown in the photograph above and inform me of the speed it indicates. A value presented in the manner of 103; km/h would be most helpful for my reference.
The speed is 50; km/h
